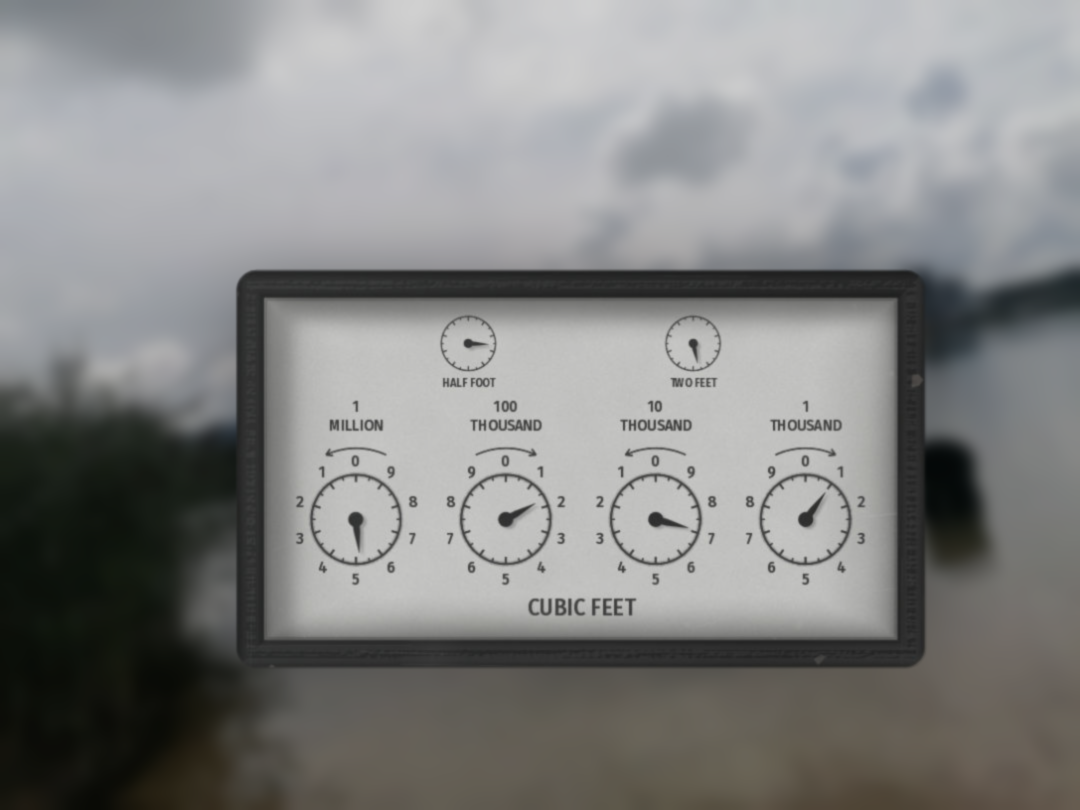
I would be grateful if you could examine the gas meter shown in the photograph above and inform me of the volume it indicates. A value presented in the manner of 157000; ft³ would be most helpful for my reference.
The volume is 517100; ft³
